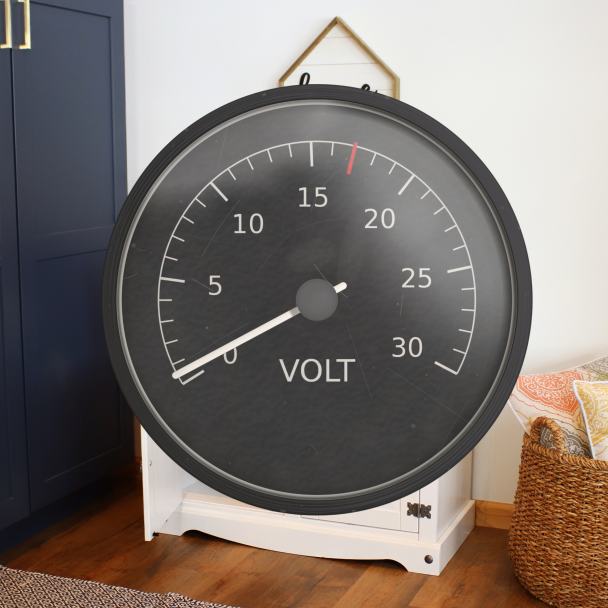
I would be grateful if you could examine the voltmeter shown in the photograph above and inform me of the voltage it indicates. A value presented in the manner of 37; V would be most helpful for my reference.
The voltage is 0.5; V
